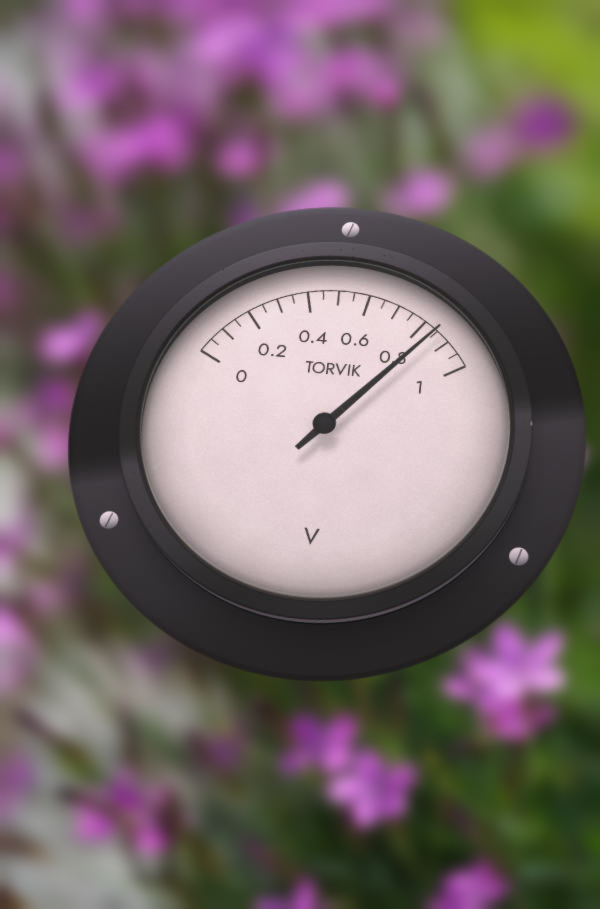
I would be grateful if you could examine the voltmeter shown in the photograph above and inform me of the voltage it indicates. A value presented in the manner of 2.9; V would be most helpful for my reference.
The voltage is 0.85; V
